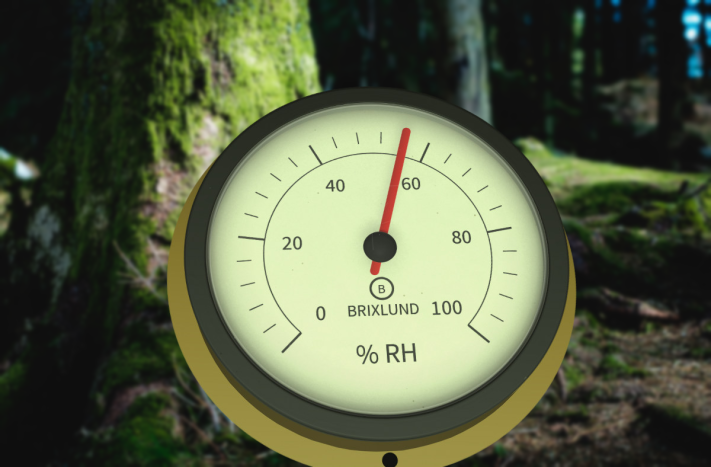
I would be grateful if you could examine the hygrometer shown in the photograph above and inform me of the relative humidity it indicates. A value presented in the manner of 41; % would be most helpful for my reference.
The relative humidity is 56; %
